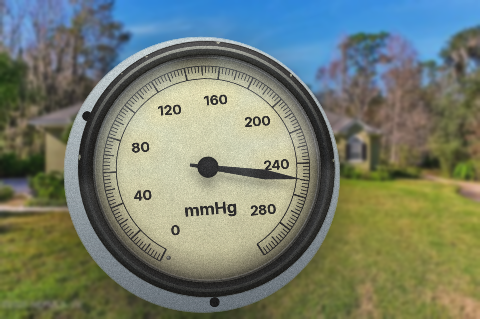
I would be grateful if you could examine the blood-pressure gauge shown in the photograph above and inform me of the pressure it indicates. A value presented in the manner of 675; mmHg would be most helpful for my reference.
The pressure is 250; mmHg
